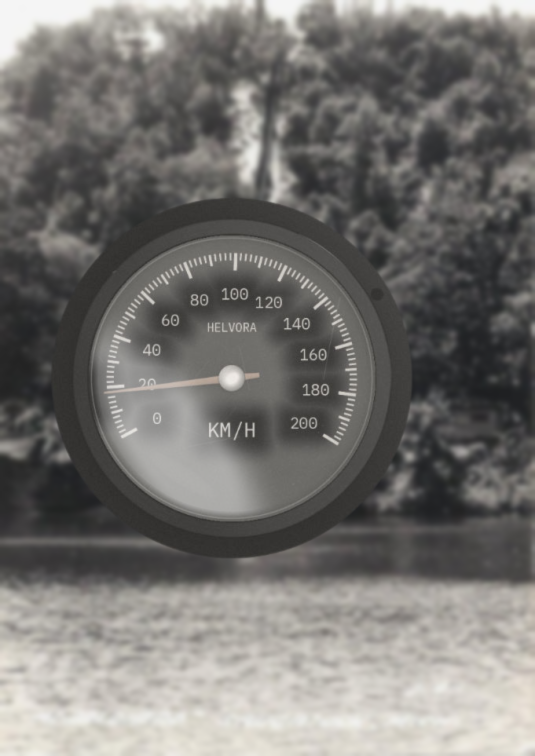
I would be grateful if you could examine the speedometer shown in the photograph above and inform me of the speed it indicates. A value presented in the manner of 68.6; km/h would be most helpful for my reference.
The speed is 18; km/h
